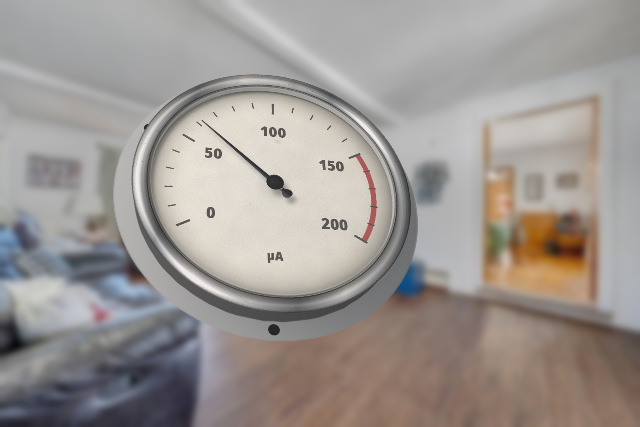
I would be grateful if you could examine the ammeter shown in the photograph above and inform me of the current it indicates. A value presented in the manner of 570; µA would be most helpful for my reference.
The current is 60; µA
